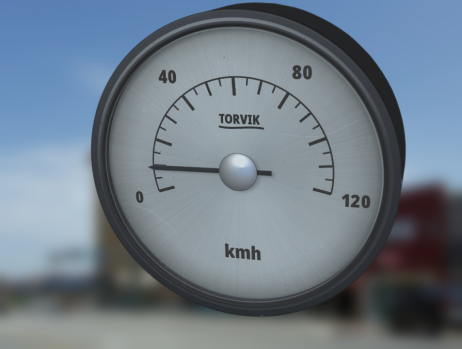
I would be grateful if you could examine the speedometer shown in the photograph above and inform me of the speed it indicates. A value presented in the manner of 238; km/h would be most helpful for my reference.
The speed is 10; km/h
